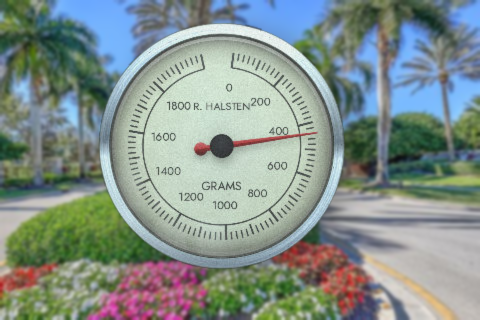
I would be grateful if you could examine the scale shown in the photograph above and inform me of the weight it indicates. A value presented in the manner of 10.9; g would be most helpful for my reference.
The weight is 440; g
